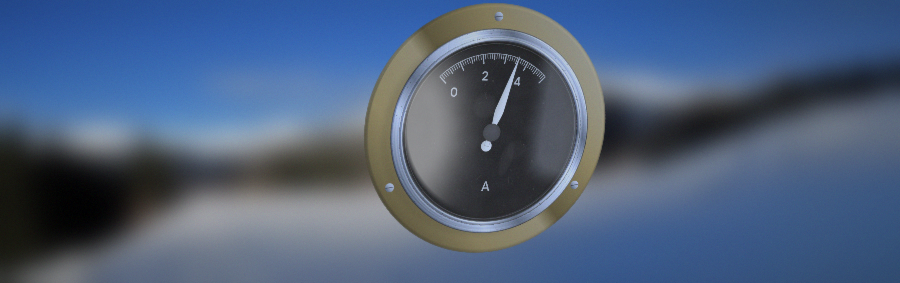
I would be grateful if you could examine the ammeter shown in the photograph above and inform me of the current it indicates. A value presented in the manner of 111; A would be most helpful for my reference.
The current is 3.5; A
